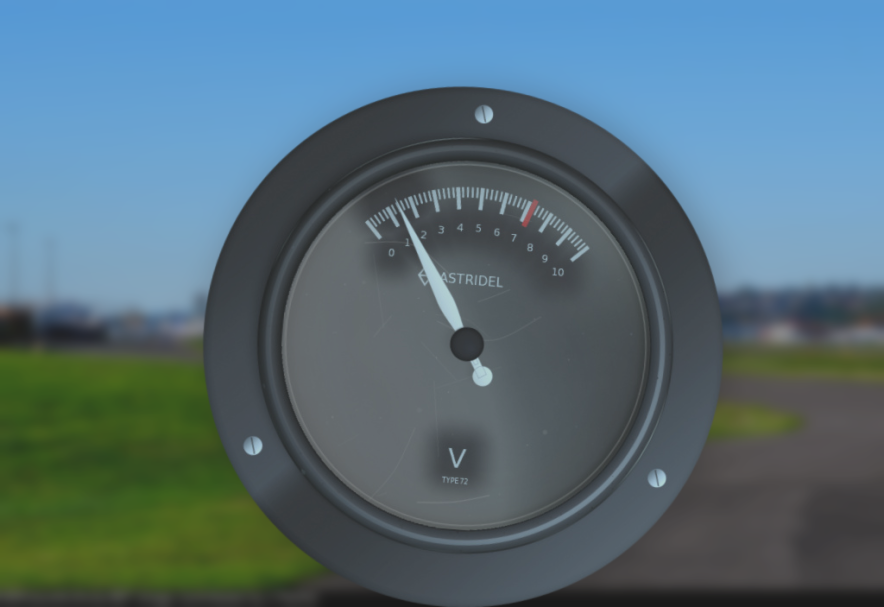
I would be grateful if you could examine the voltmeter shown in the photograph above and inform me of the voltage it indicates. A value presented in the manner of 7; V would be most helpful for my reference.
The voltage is 1.4; V
